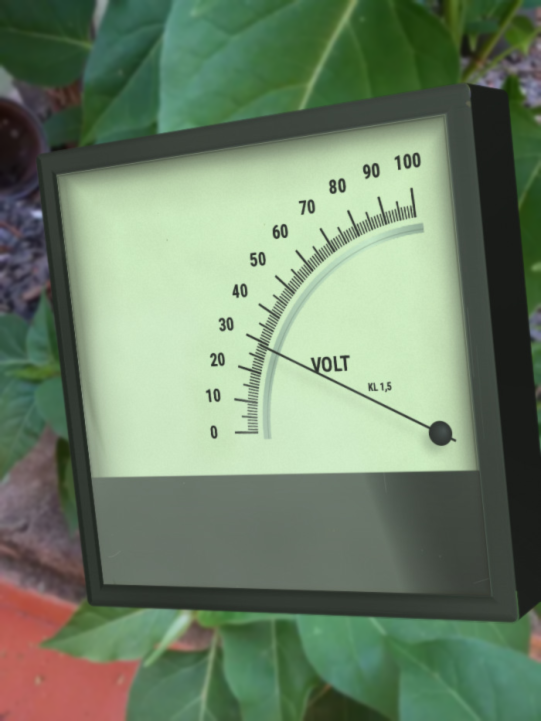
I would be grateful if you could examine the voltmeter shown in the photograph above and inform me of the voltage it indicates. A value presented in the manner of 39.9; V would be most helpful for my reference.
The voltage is 30; V
